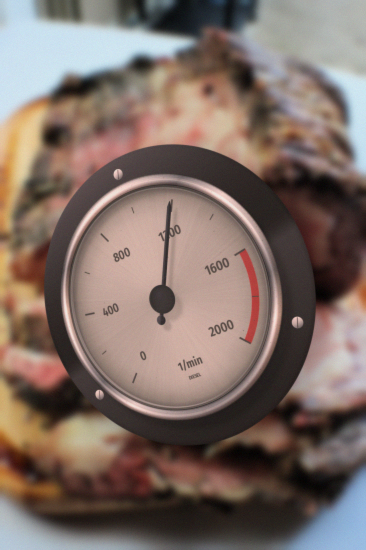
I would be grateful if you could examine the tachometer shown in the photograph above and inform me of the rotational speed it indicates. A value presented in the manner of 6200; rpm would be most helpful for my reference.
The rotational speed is 1200; rpm
